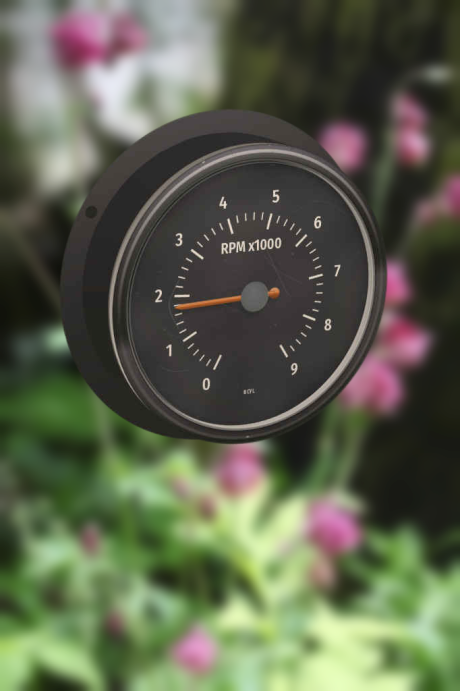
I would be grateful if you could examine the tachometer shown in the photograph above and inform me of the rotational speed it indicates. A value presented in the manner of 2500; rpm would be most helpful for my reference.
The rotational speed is 1800; rpm
